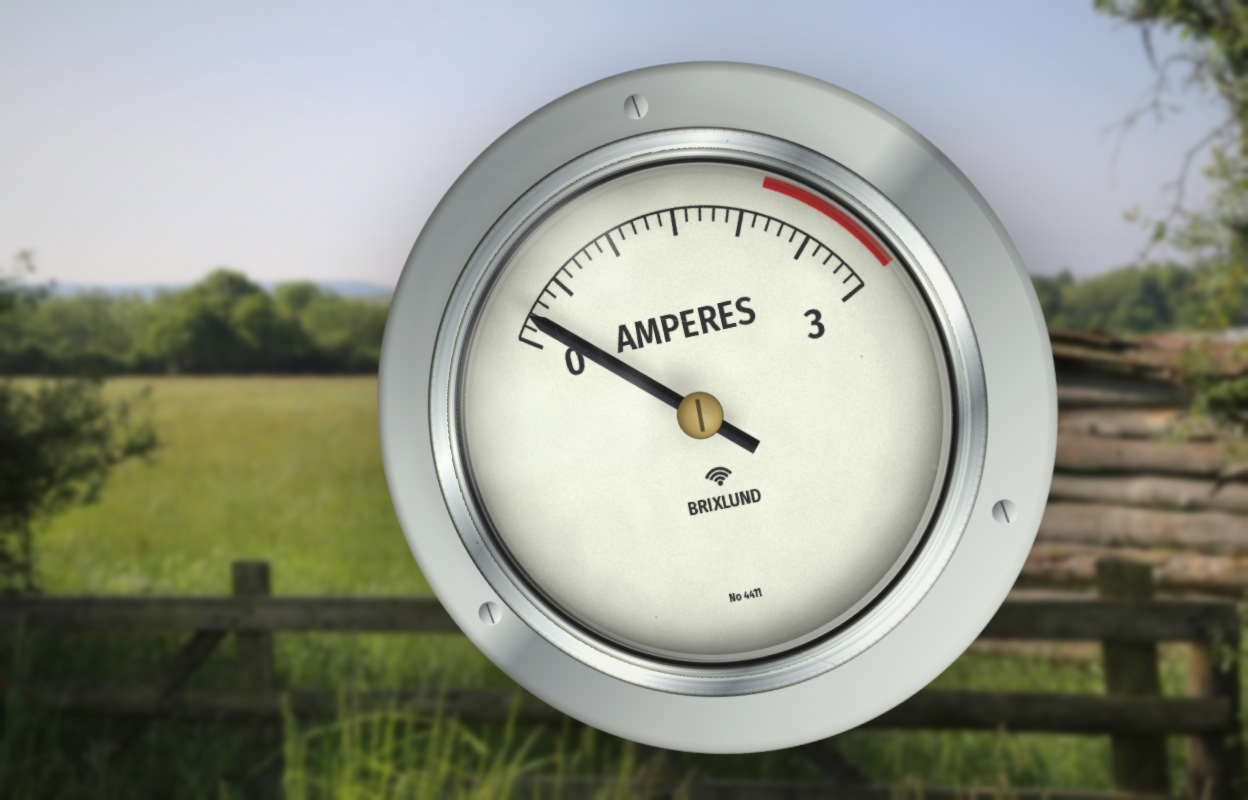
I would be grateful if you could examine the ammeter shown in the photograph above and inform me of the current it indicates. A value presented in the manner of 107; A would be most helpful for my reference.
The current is 0.2; A
